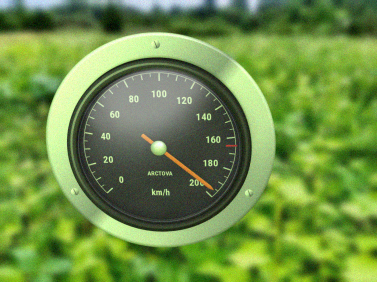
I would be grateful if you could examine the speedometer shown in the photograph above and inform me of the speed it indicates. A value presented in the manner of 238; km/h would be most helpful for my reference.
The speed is 195; km/h
